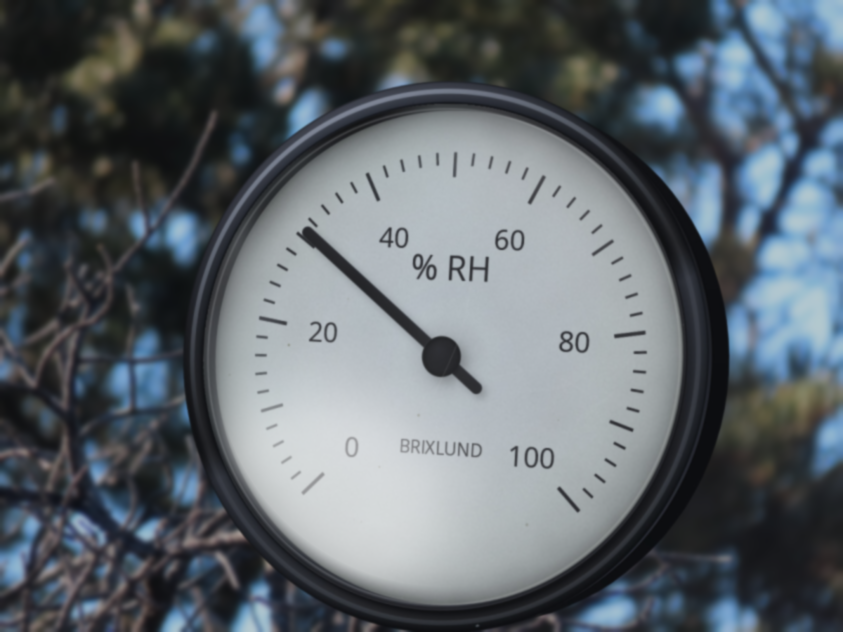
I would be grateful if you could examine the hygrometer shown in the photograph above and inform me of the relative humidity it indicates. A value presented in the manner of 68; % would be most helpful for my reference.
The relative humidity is 31; %
